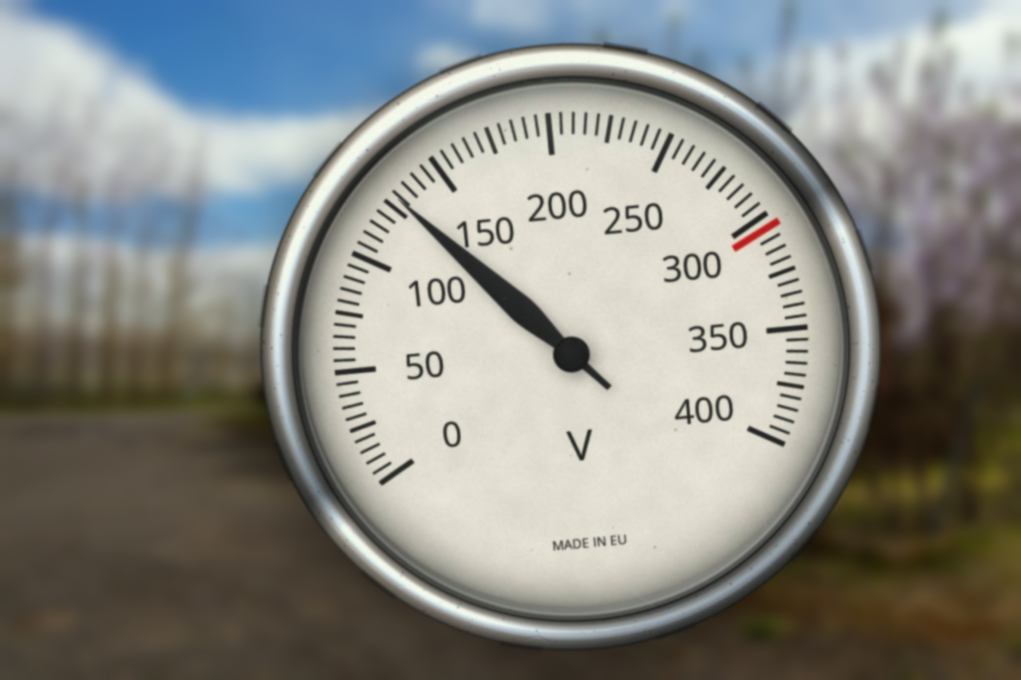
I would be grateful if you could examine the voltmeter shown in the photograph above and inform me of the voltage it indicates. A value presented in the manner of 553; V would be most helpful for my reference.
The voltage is 130; V
